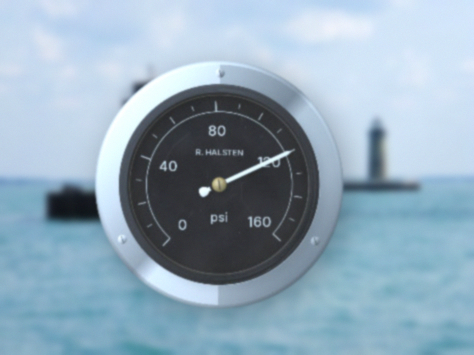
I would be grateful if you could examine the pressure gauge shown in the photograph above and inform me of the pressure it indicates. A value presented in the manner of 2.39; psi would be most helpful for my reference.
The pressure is 120; psi
